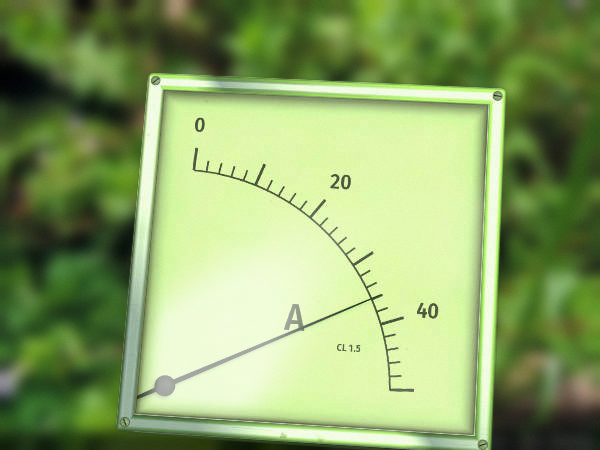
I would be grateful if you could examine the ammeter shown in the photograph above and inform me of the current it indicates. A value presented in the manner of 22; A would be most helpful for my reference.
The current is 36; A
